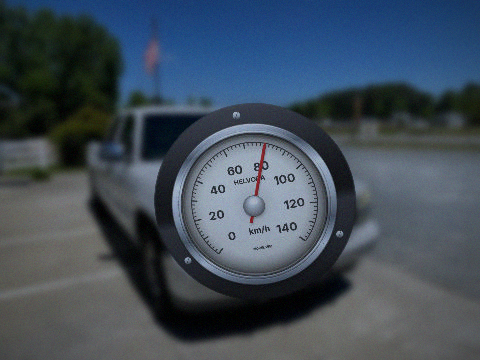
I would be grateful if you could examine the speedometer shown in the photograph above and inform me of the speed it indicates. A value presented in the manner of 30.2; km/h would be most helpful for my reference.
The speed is 80; km/h
